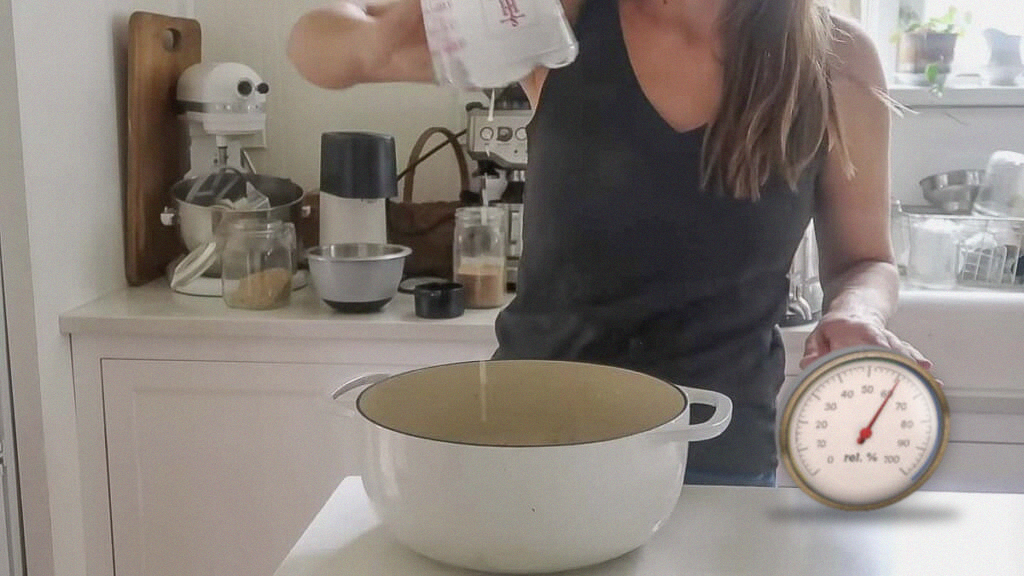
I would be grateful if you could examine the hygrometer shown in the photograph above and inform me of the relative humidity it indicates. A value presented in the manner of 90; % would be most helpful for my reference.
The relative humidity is 60; %
